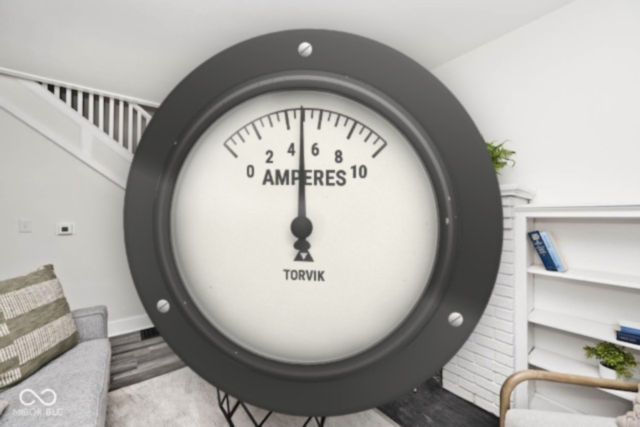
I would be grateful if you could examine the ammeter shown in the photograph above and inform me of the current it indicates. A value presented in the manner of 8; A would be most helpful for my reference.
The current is 5; A
